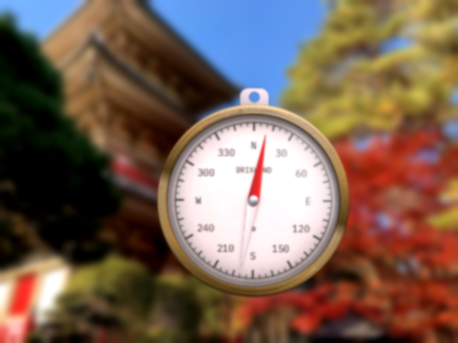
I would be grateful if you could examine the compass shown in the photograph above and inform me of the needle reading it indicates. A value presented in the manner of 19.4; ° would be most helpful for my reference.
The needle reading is 10; °
